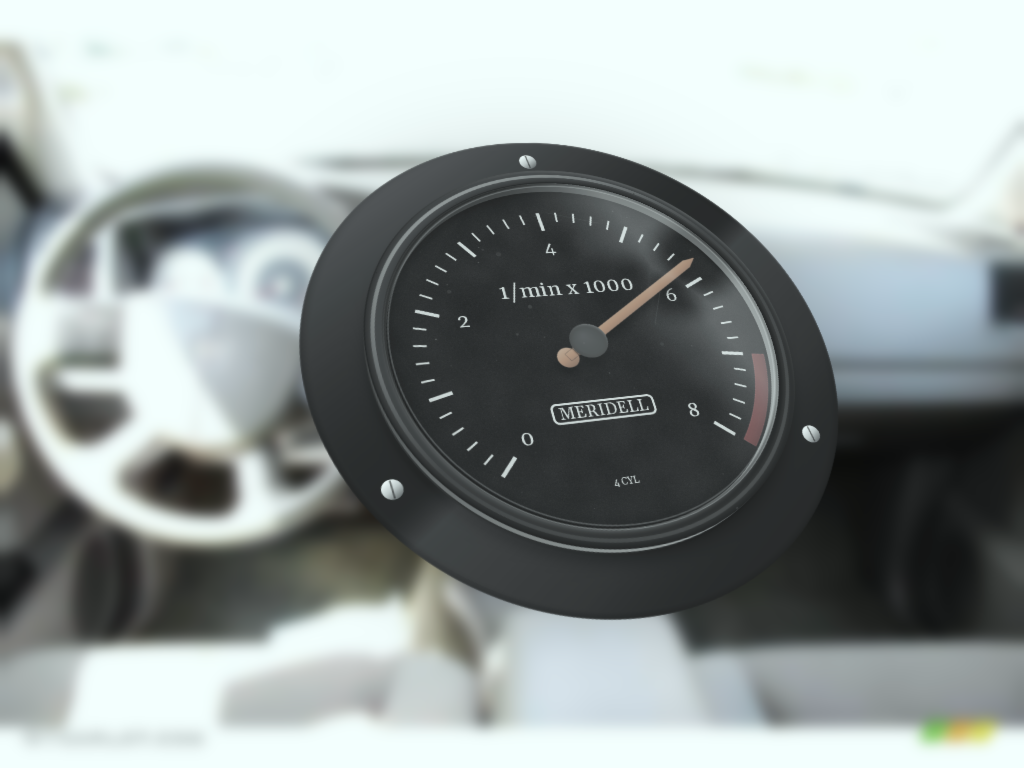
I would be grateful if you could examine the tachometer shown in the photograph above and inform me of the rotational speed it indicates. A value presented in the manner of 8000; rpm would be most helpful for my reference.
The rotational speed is 5800; rpm
